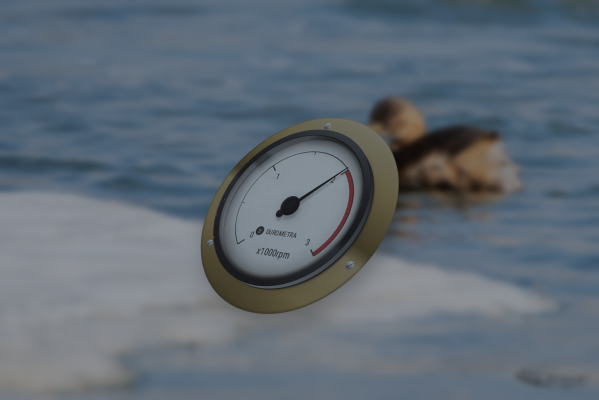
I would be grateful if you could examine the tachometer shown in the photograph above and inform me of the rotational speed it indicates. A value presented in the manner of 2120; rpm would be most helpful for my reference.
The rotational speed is 2000; rpm
